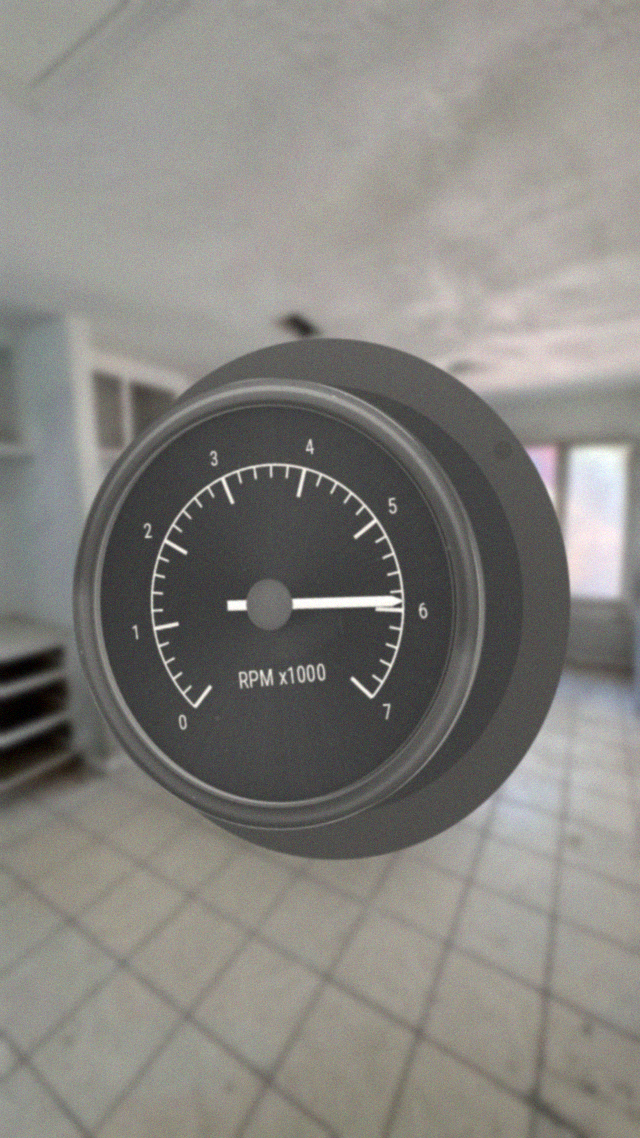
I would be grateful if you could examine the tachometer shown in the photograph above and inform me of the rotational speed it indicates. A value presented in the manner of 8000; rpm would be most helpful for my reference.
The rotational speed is 5900; rpm
